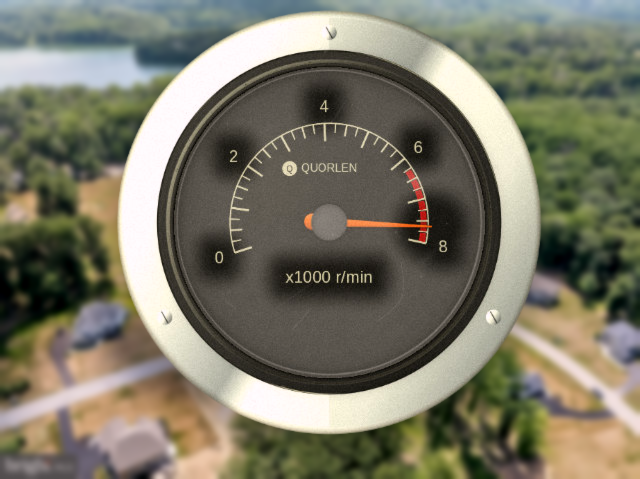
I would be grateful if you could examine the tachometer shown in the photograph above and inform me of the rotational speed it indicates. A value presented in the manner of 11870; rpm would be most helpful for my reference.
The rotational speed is 7625; rpm
